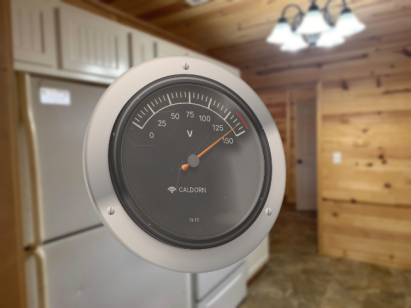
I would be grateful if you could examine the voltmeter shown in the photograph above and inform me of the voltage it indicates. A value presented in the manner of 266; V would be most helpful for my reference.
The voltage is 140; V
